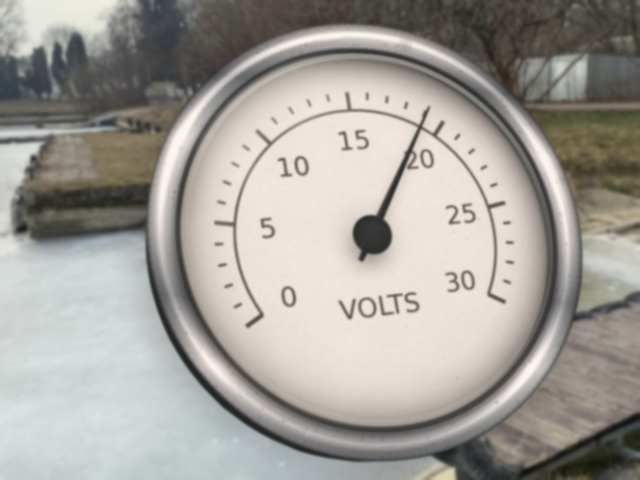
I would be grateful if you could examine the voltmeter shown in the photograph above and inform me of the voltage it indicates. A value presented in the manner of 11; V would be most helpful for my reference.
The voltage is 19; V
